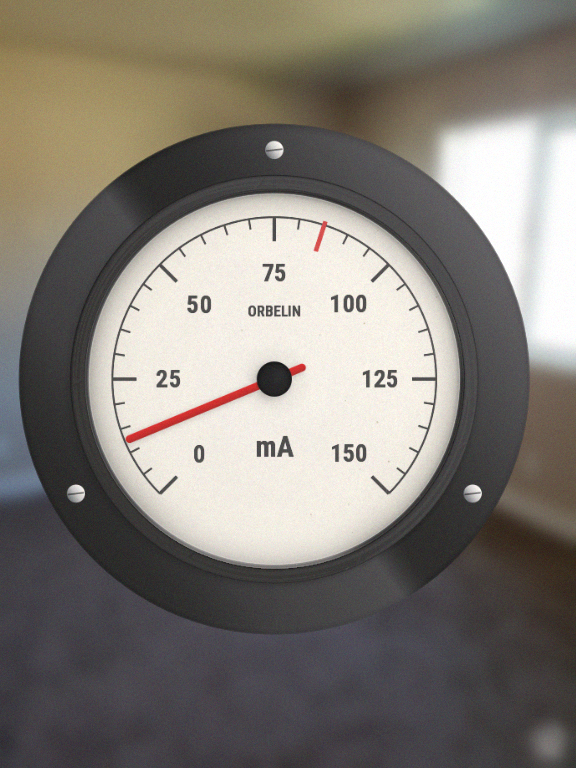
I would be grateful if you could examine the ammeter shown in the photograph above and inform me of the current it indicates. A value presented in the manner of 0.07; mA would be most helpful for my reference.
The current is 12.5; mA
